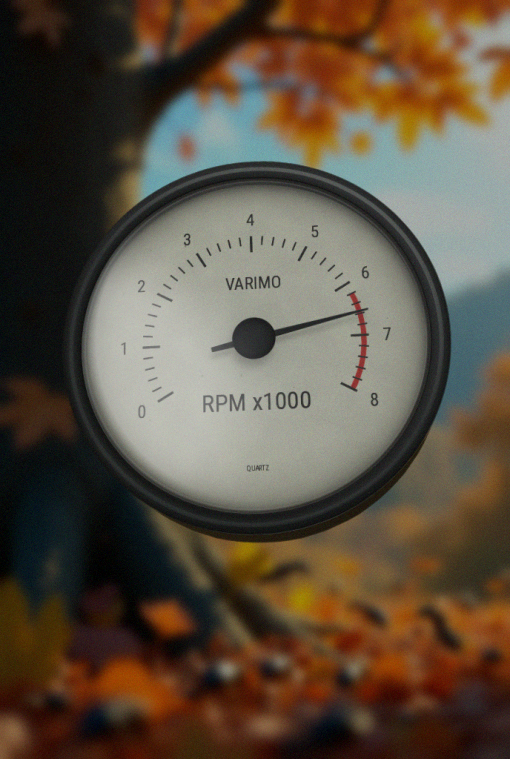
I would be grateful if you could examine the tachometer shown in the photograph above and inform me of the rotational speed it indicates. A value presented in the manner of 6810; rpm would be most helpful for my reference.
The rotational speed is 6600; rpm
